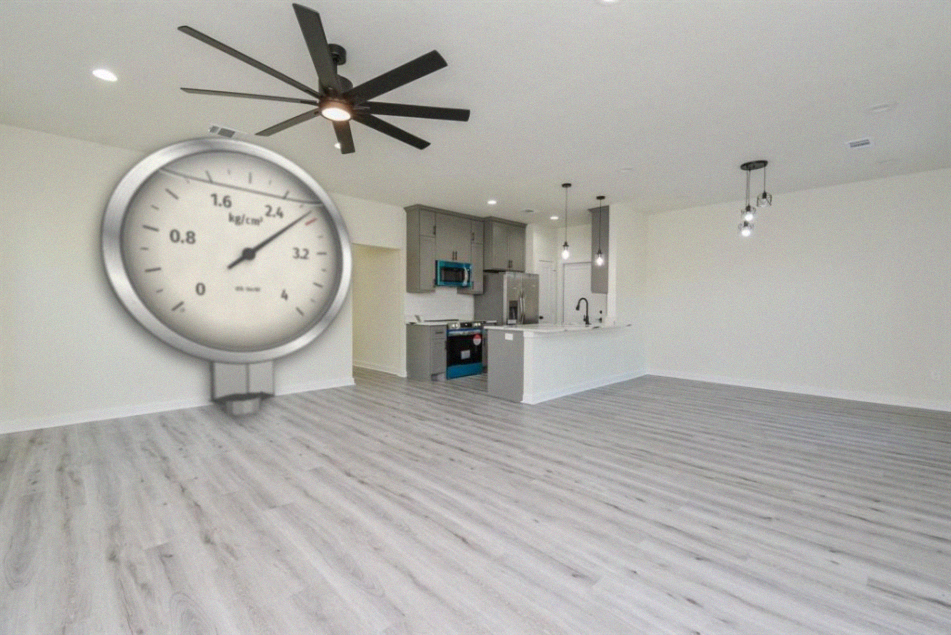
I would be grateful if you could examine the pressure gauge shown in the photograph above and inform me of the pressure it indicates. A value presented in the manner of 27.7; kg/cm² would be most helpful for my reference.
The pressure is 2.7; kg/cm²
